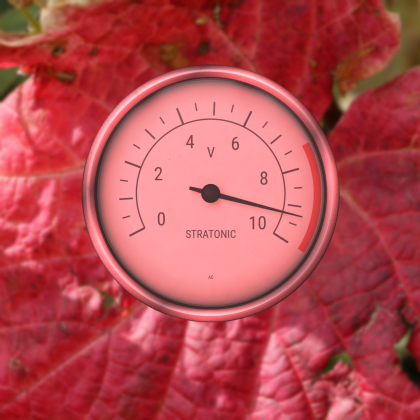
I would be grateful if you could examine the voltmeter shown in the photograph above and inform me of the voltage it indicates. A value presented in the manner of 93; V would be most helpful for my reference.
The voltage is 9.25; V
